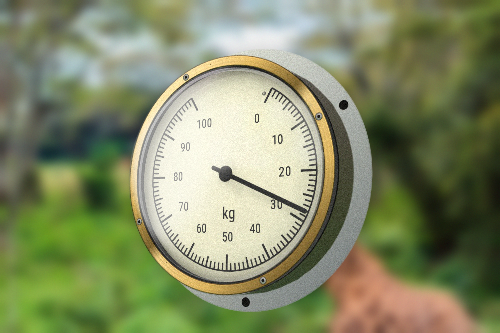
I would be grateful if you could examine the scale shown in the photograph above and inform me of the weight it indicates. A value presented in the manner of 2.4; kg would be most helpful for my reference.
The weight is 28; kg
